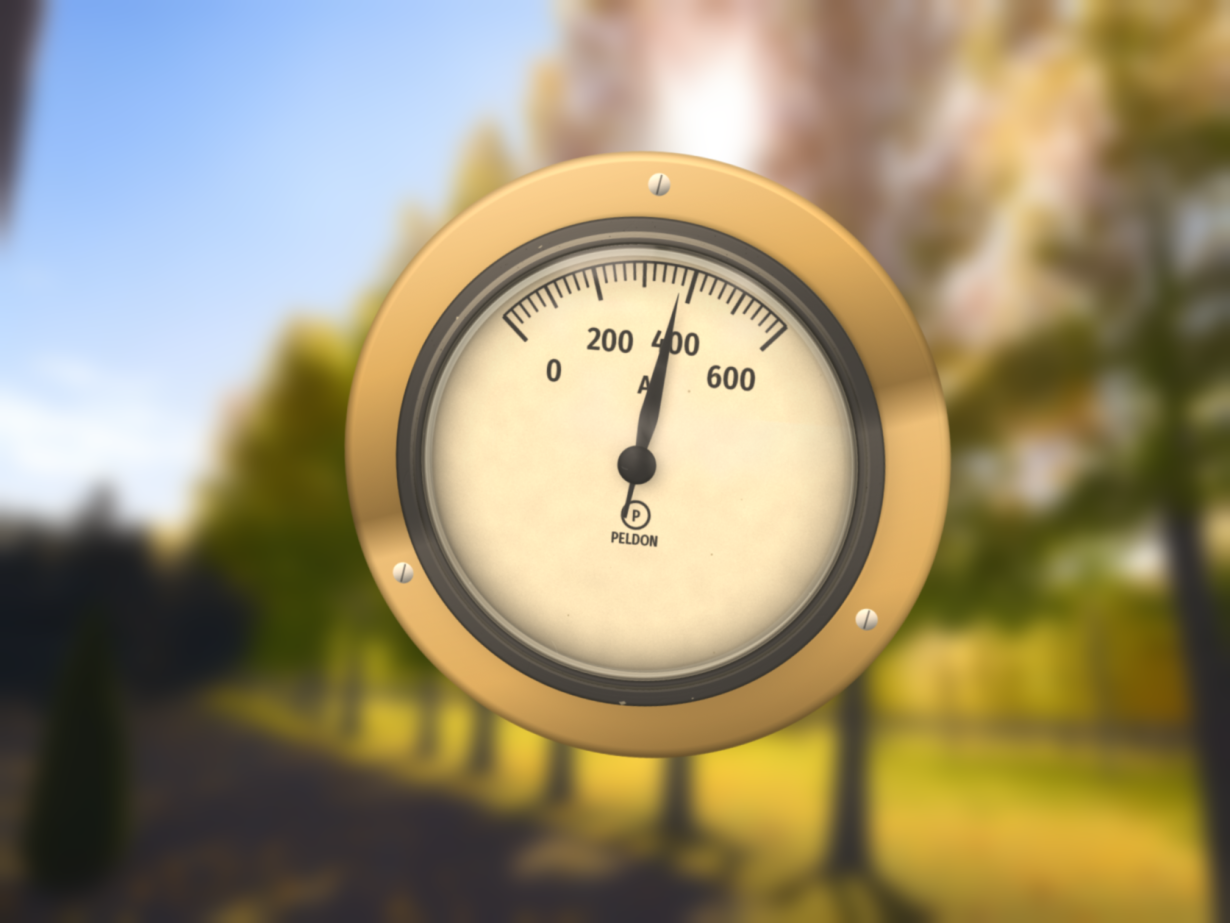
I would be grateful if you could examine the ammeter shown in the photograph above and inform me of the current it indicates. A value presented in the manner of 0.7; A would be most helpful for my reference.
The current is 380; A
